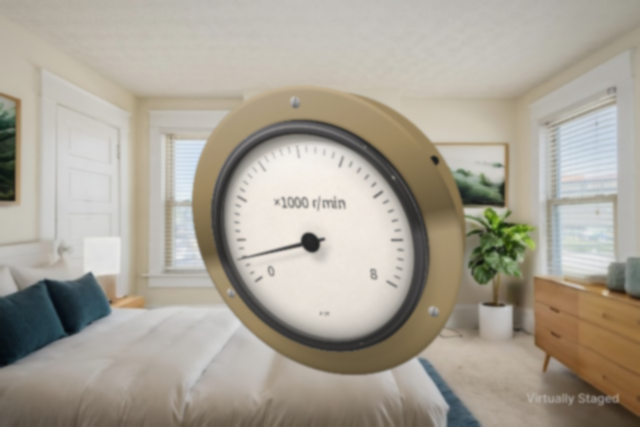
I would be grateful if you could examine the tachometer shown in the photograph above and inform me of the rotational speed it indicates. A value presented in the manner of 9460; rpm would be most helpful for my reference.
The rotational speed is 600; rpm
